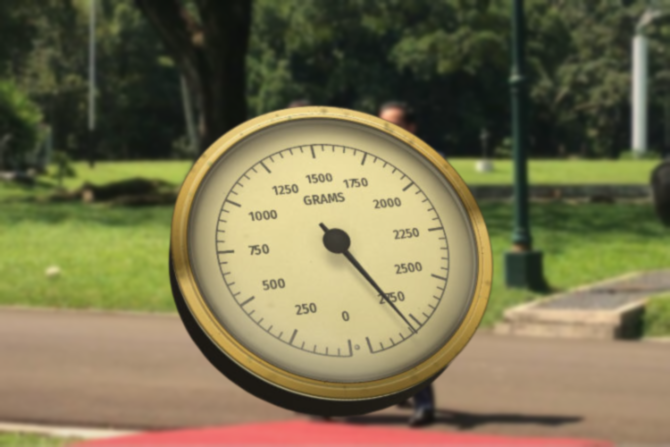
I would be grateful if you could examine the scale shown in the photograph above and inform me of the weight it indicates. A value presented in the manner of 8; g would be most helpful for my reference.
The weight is 2800; g
